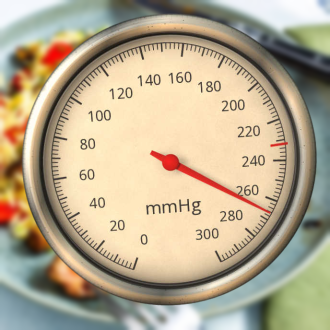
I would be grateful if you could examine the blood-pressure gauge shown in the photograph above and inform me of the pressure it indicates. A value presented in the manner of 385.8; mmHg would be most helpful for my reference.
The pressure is 266; mmHg
